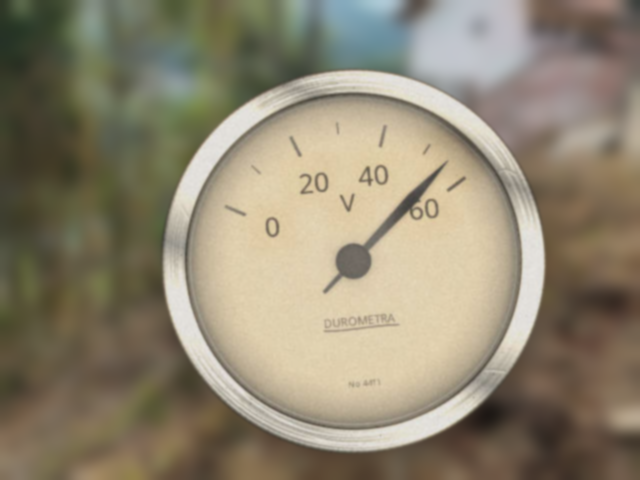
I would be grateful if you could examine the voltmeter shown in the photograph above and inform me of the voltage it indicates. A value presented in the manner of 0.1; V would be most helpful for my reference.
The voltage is 55; V
